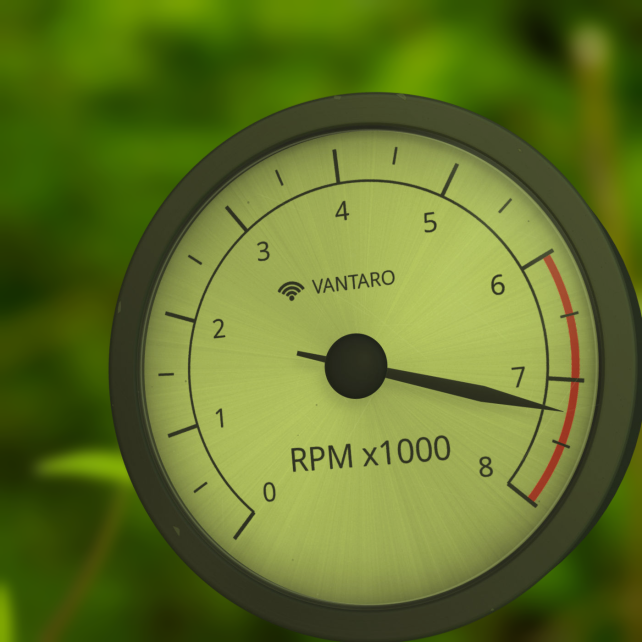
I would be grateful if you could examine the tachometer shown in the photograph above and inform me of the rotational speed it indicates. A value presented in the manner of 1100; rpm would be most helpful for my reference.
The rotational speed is 7250; rpm
